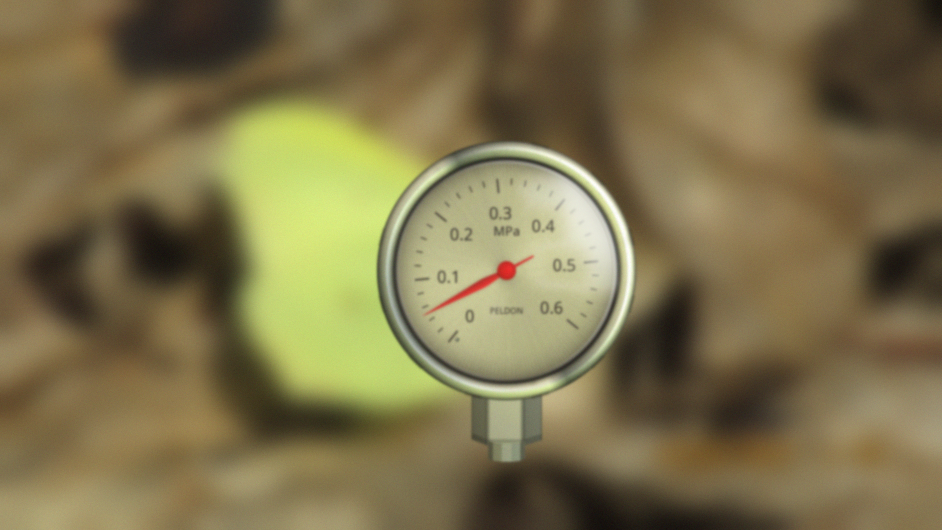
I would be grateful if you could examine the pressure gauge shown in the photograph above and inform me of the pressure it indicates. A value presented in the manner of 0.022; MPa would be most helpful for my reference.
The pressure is 0.05; MPa
